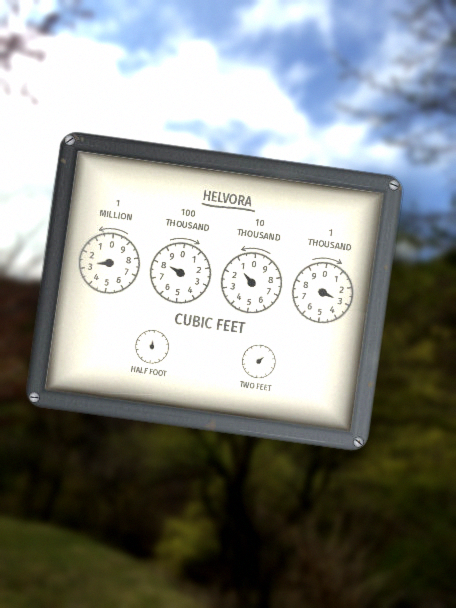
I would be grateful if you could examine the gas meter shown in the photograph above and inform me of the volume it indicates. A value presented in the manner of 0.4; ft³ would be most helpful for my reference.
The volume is 281300; ft³
